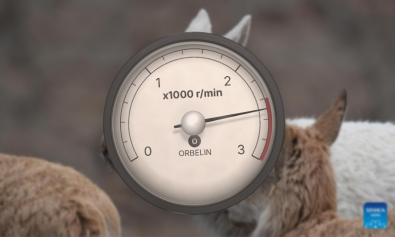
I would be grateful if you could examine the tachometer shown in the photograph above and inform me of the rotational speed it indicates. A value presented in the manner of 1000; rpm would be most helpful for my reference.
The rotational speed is 2500; rpm
